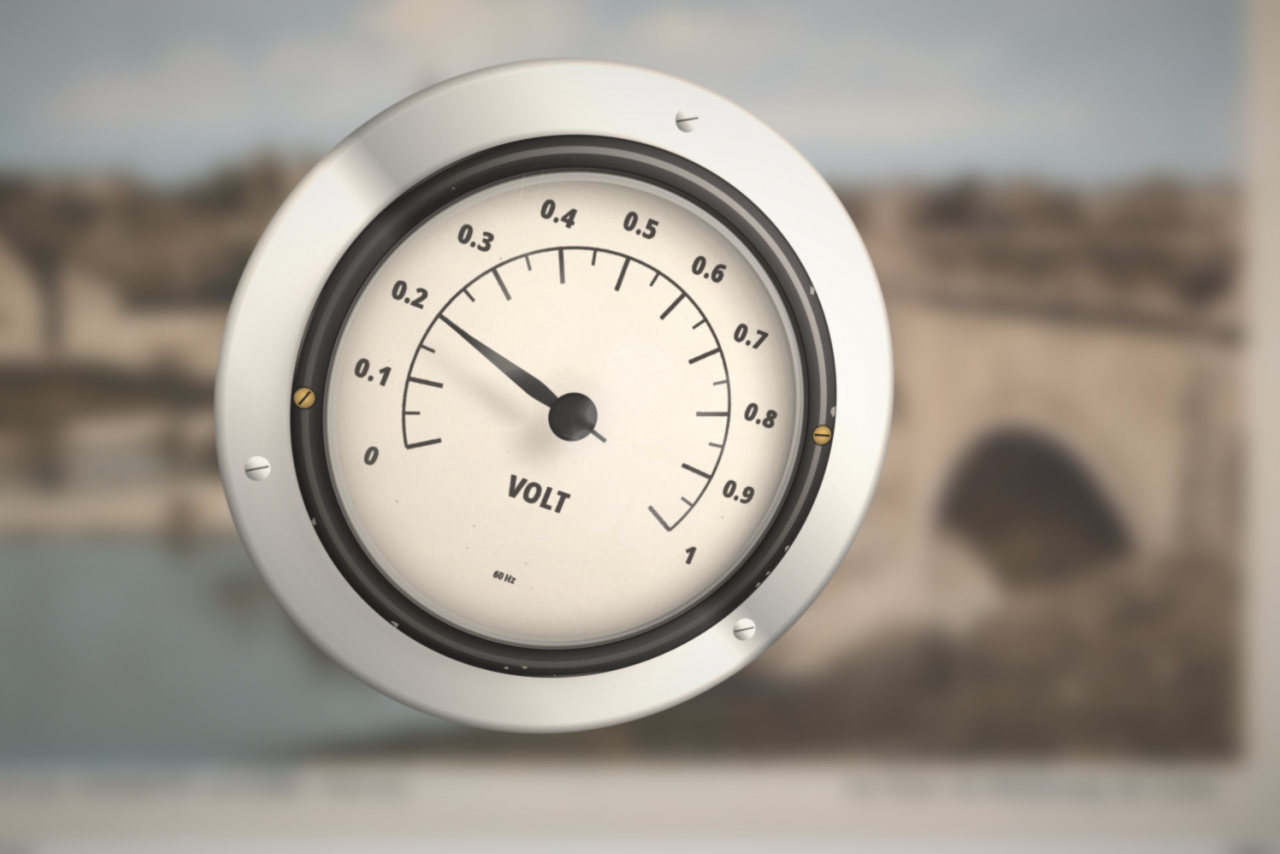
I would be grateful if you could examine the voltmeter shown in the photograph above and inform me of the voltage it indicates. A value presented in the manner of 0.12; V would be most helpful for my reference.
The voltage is 0.2; V
